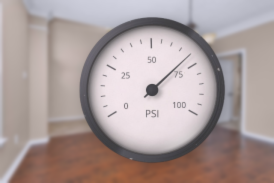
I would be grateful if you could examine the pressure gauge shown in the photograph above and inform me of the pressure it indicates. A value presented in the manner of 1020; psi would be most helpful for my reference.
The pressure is 70; psi
